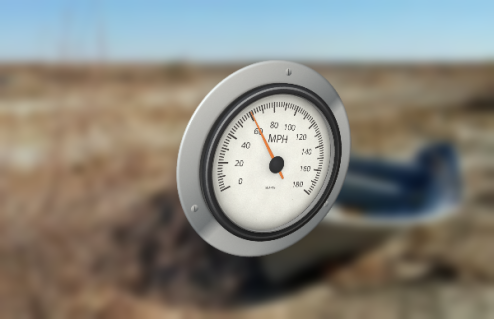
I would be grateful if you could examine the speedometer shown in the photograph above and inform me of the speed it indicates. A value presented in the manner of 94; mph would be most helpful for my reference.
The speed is 60; mph
